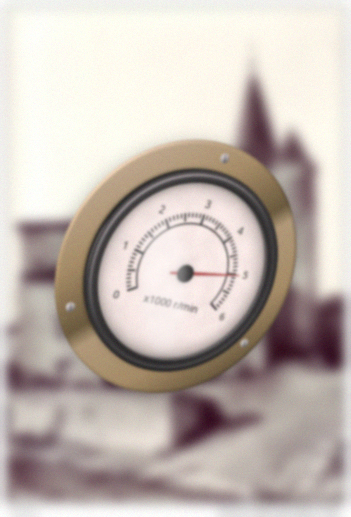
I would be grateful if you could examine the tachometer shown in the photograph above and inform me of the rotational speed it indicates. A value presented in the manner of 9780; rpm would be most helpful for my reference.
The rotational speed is 5000; rpm
